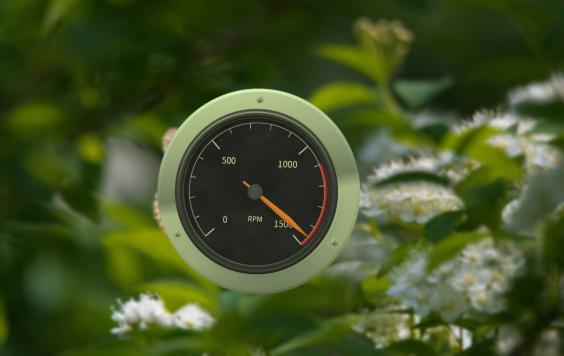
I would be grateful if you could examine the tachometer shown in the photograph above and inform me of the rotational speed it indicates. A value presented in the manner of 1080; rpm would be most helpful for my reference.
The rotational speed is 1450; rpm
